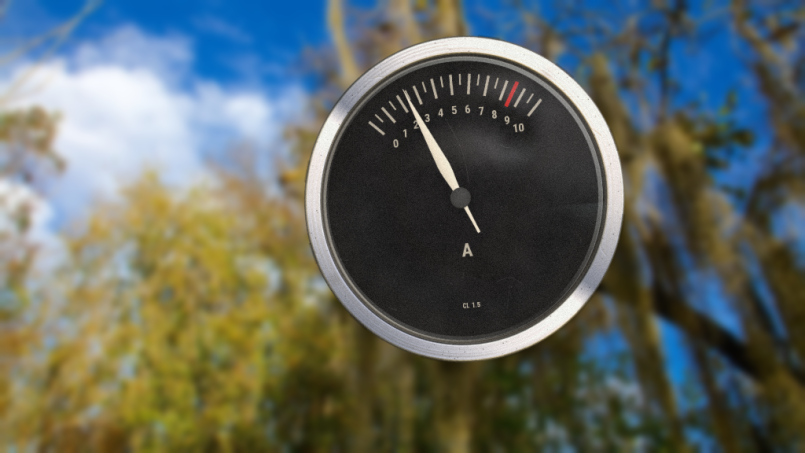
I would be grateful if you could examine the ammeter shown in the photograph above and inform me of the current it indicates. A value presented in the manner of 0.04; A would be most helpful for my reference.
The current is 2.5; A
